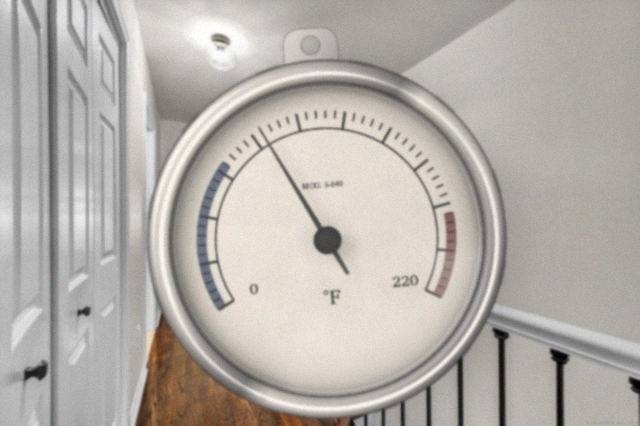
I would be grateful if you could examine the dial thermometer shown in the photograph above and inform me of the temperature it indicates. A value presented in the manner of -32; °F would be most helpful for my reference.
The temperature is 84; °F
